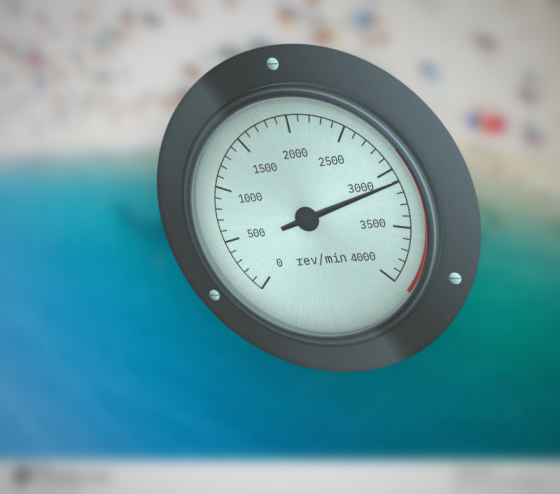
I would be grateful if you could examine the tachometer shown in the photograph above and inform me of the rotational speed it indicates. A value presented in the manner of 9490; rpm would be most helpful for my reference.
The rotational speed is 3100; rpm
